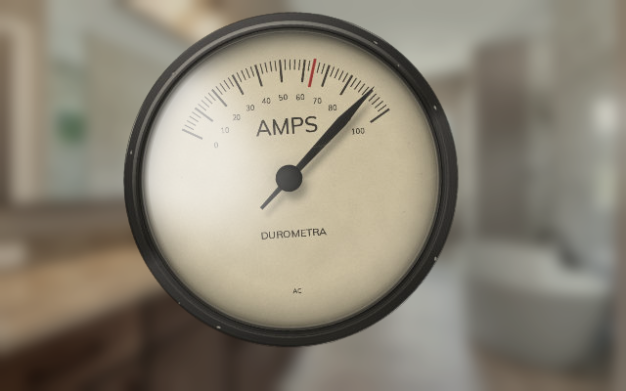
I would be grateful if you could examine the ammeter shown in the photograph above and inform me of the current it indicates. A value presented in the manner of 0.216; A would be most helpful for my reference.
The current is 90; A
